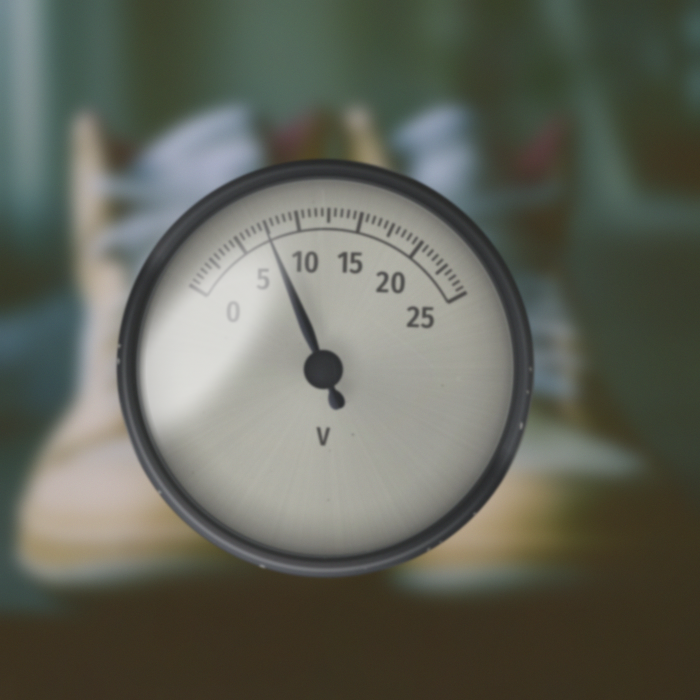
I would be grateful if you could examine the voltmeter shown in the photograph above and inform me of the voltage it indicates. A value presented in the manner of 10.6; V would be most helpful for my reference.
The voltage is 7.5; V
